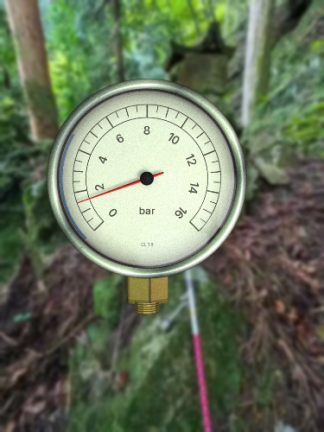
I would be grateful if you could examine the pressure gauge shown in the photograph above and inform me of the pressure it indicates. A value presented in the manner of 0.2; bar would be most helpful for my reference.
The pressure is 1.5; bar
